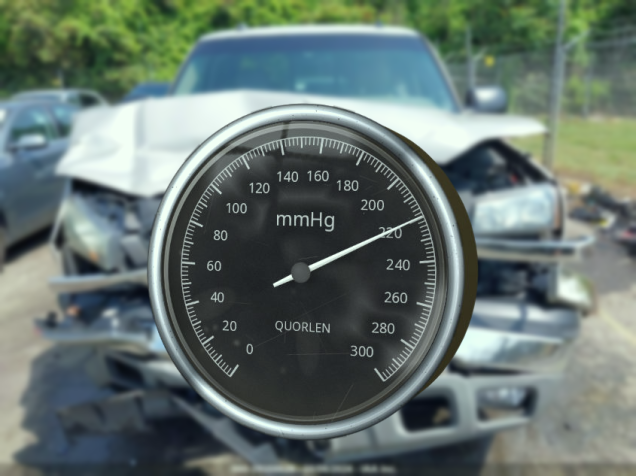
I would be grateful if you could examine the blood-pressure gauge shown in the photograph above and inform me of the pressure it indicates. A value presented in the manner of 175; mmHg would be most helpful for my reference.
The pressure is 220; mmHg
